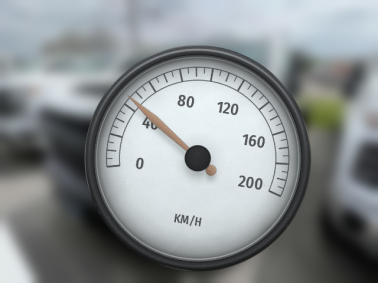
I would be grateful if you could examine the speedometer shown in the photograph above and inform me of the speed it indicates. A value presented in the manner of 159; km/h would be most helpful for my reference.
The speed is 45; km/h
